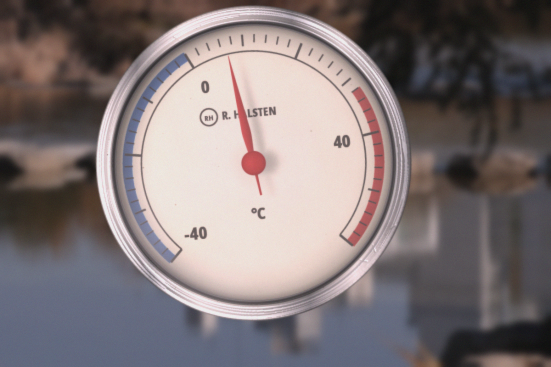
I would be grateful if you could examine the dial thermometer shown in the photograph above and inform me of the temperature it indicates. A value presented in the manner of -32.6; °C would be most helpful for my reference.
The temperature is 7; °C
